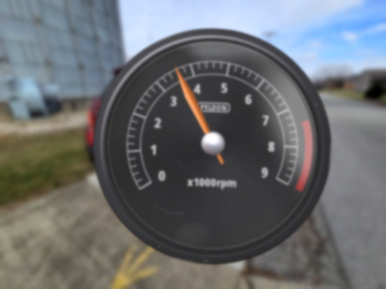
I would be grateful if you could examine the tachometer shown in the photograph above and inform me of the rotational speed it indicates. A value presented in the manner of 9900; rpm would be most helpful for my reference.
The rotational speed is 3600; rpm
